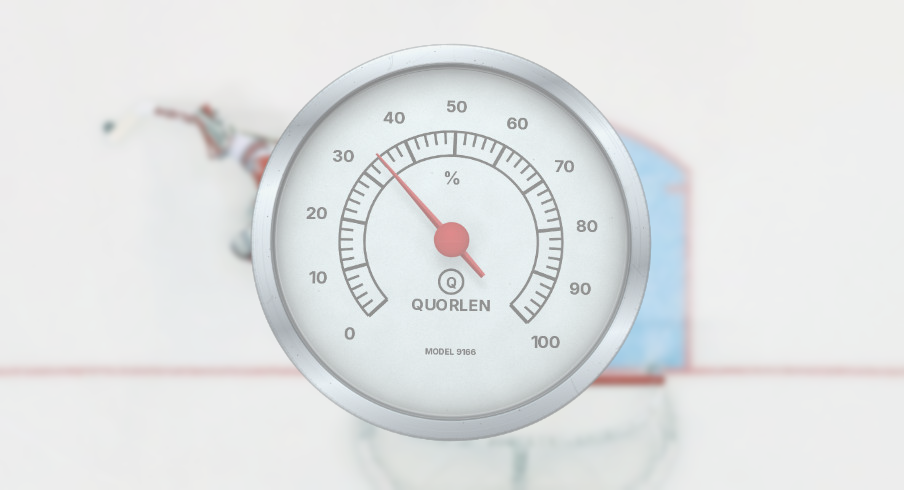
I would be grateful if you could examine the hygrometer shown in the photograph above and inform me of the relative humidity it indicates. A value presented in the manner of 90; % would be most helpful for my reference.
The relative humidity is 34; %
